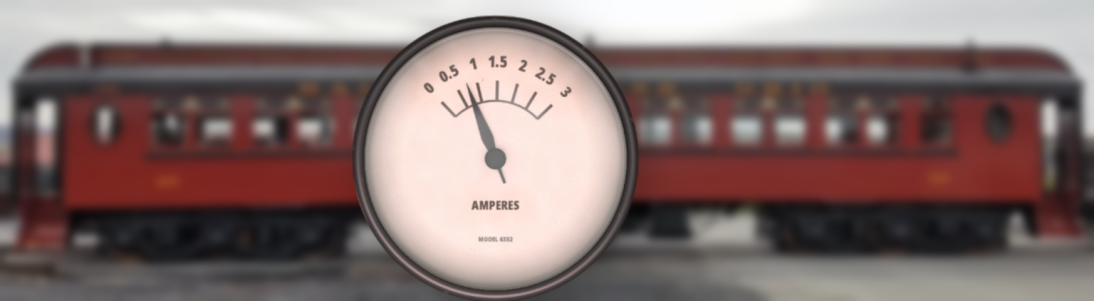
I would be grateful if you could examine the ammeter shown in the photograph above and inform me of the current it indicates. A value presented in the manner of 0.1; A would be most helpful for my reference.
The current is 0.75; A
